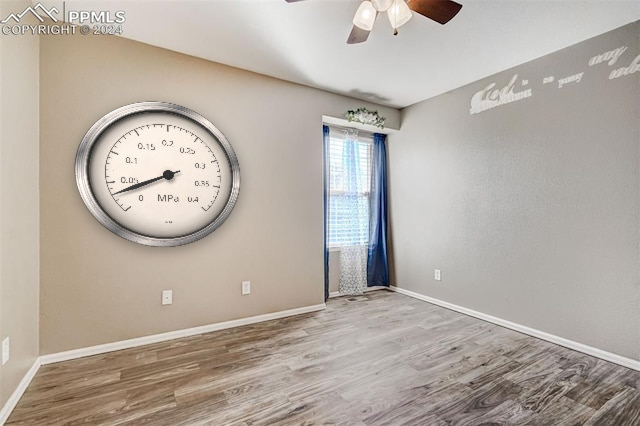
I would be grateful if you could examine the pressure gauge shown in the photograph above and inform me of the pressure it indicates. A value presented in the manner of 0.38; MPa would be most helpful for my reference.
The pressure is 0.03; MPa
